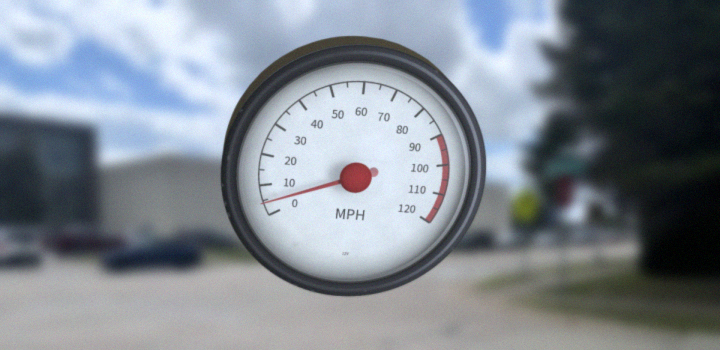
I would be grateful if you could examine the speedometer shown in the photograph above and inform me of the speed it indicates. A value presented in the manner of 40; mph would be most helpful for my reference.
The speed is 5; mph
